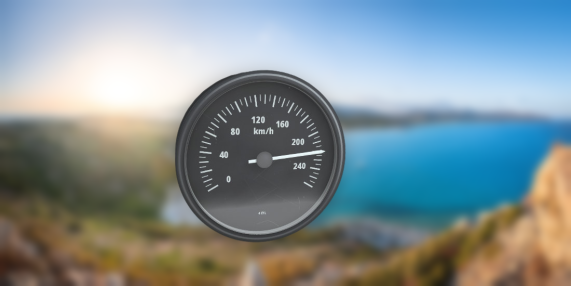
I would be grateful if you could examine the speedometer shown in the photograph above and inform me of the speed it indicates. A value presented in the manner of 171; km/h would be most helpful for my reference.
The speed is 220; km/h
